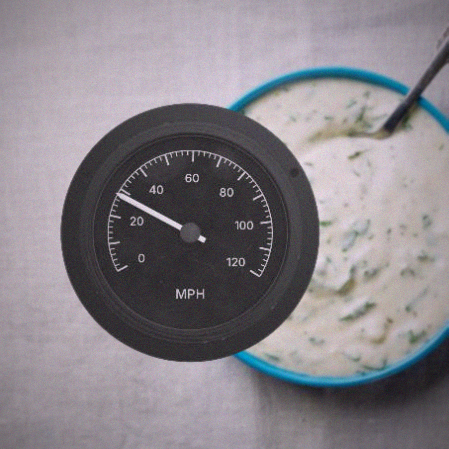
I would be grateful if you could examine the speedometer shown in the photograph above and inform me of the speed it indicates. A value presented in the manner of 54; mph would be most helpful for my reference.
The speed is 28; mph
